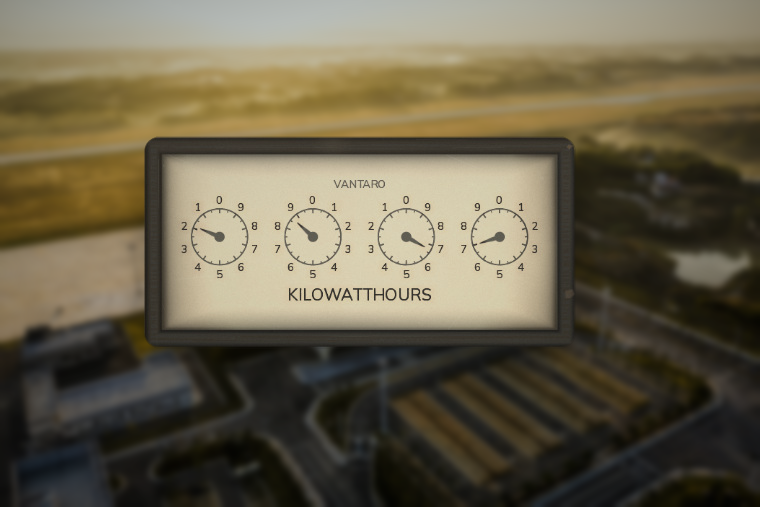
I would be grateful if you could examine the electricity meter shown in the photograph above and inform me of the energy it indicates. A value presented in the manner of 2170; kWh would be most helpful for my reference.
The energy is 1867; kWh
